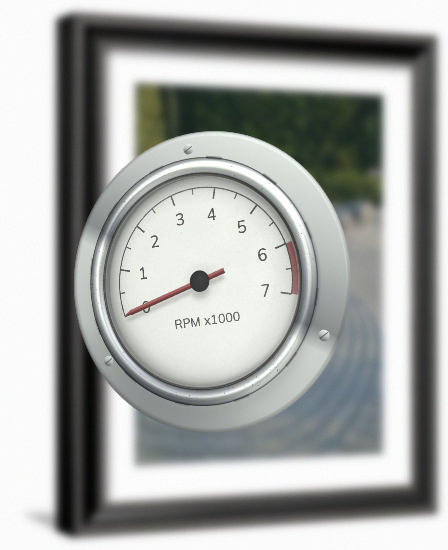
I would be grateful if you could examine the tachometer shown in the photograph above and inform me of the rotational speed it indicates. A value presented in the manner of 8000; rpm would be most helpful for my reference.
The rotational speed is 0; rpm
